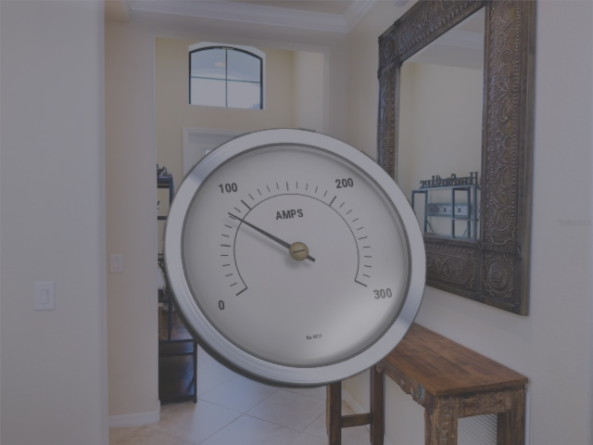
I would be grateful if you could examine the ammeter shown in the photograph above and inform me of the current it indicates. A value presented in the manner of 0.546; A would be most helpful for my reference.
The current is 80; A
